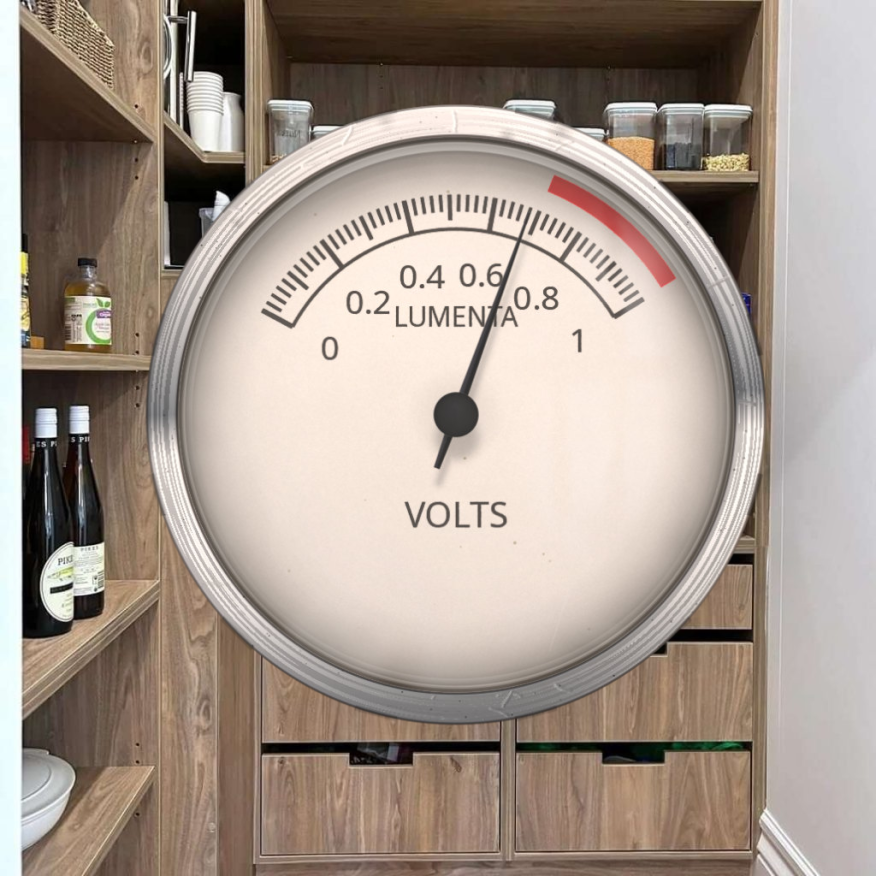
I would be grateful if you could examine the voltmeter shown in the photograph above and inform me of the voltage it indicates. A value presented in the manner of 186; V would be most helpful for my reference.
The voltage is 0.68; V
